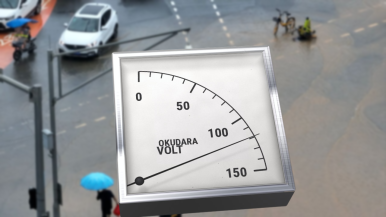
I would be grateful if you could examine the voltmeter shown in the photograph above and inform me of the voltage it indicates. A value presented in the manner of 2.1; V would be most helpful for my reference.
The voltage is 120; V
